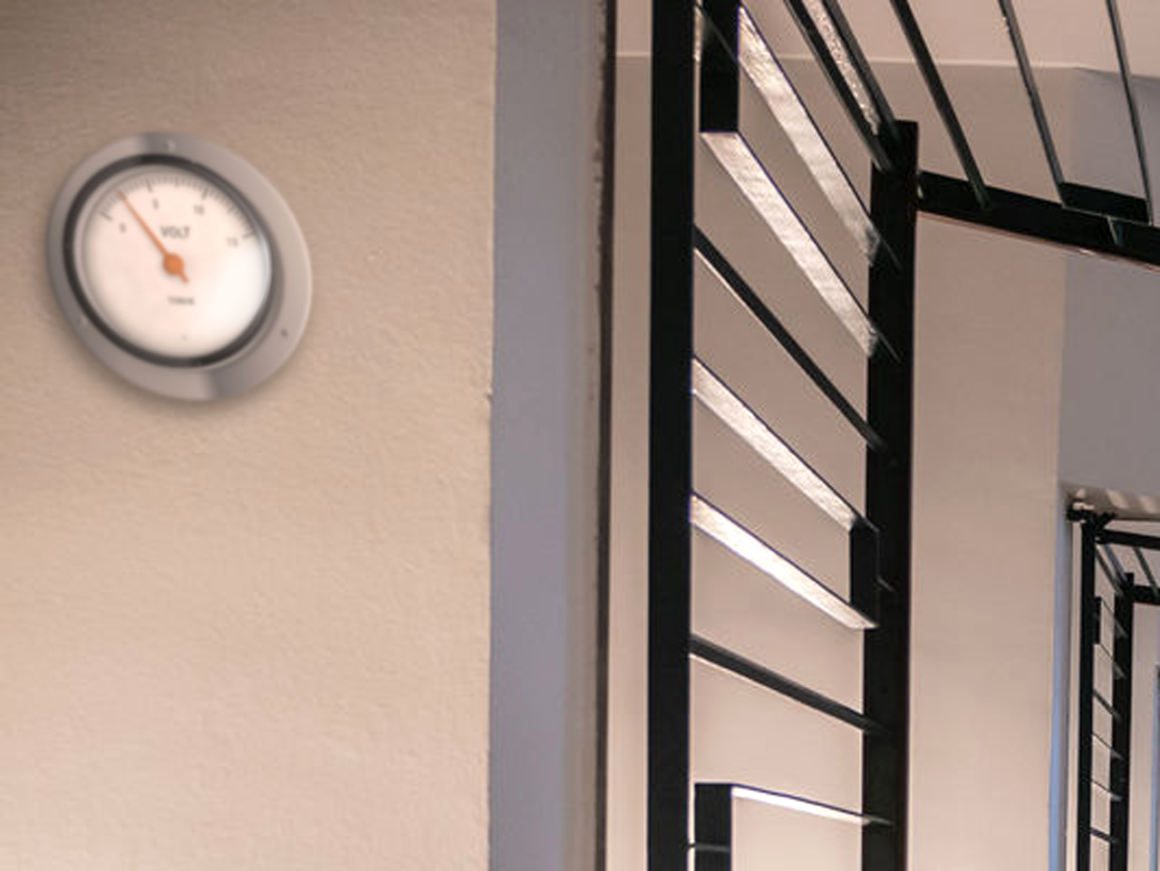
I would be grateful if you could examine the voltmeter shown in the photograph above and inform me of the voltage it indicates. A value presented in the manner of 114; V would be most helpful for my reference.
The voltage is 2.5; V
